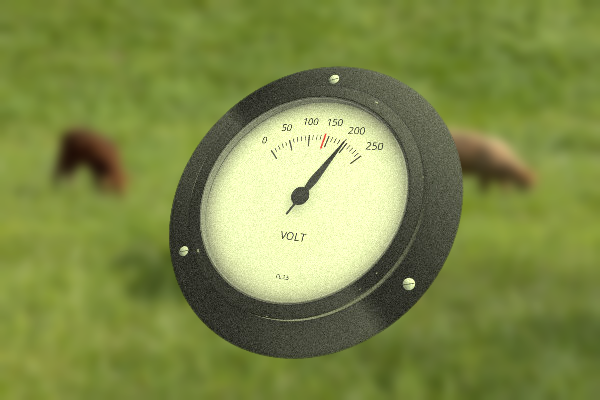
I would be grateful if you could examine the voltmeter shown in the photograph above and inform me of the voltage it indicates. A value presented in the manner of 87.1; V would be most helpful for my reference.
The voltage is 200; V
